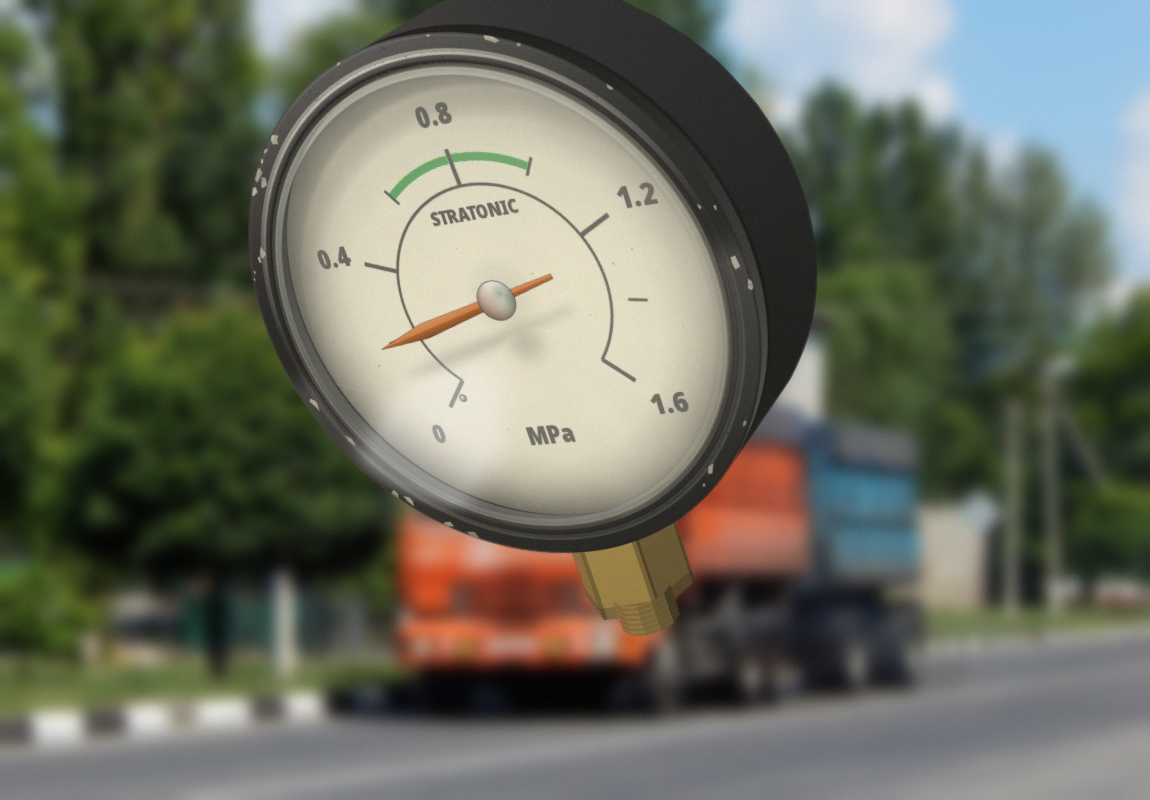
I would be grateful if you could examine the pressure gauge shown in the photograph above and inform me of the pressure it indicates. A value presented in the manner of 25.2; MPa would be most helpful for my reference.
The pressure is 0.2; MPa
